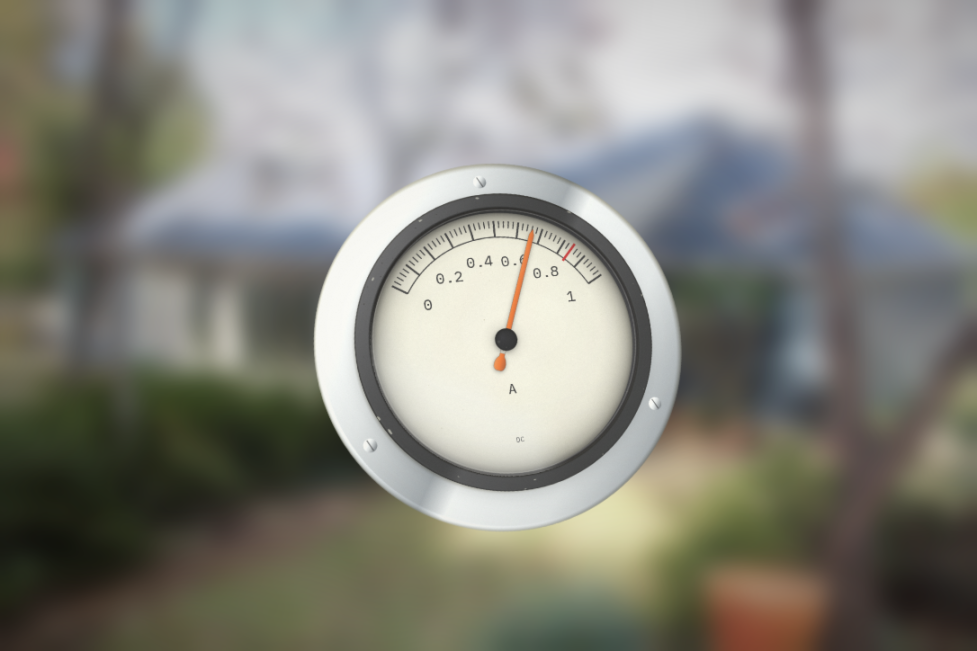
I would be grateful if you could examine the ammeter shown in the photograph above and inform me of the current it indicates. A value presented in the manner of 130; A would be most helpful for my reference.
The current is 0.66; A
